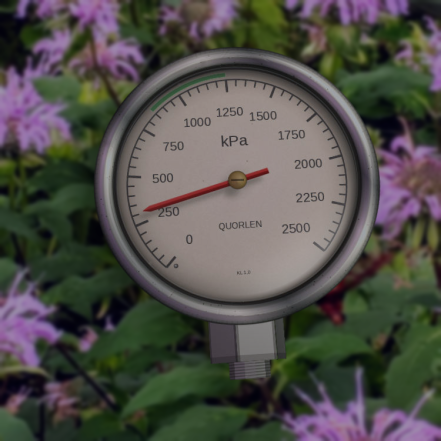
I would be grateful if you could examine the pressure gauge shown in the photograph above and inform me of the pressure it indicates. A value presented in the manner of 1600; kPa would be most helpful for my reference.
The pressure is 300; kPa
